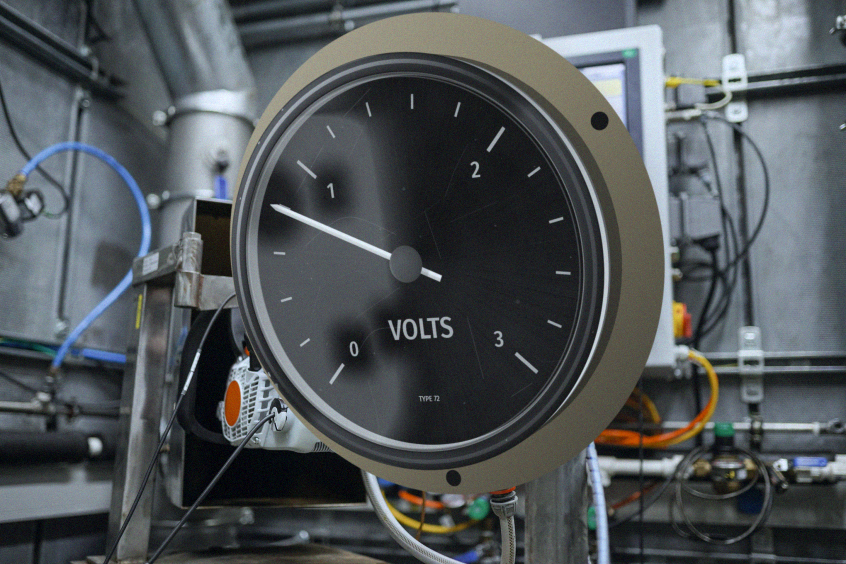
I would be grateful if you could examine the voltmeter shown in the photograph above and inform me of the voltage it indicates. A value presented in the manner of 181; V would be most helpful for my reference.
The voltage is 0.8; V
